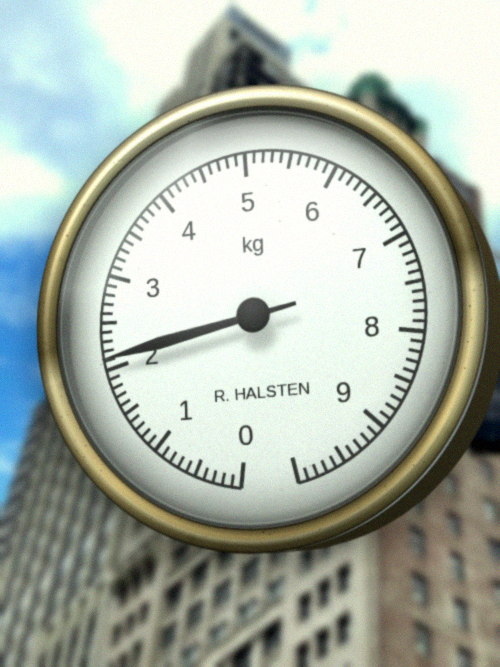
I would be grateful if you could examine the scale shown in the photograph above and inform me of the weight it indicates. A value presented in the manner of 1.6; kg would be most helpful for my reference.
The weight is 2.1; kg
